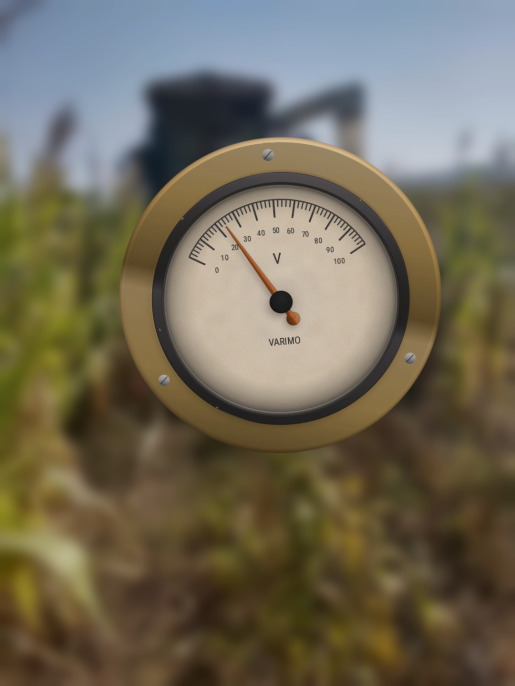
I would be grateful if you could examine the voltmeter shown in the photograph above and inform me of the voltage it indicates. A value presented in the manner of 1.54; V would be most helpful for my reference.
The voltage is 24; V
